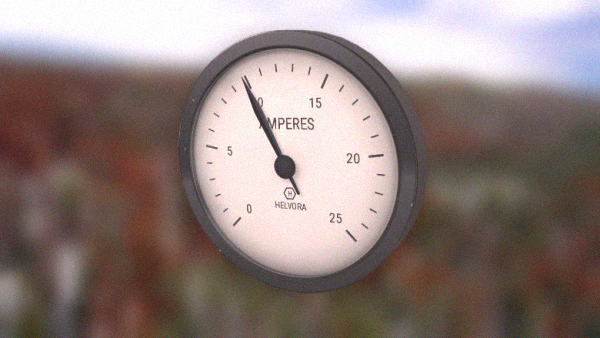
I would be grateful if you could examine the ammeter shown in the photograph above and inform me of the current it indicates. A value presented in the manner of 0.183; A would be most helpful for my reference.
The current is 10; A
